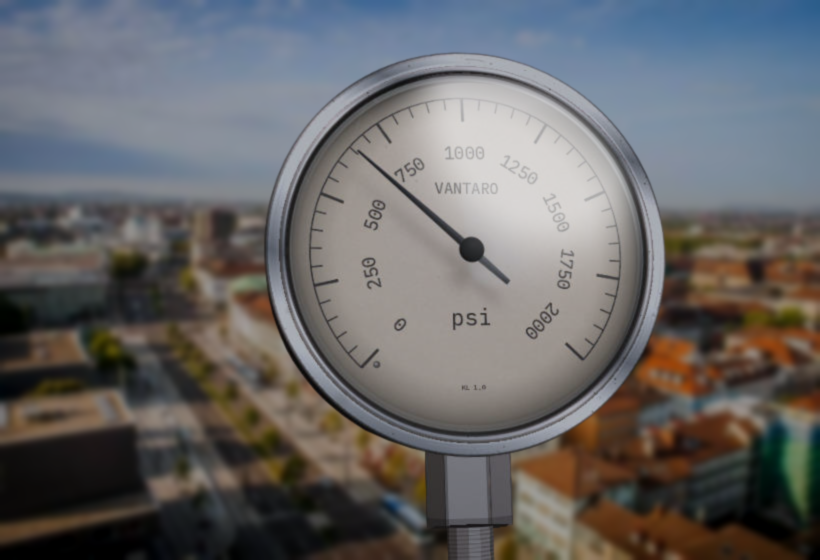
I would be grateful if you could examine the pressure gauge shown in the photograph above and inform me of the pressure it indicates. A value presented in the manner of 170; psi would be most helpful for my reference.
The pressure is 650; psi
